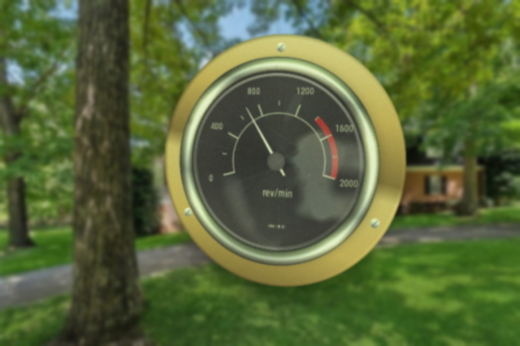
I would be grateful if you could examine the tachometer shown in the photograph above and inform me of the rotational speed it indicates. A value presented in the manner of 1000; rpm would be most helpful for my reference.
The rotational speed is 700; rpm
